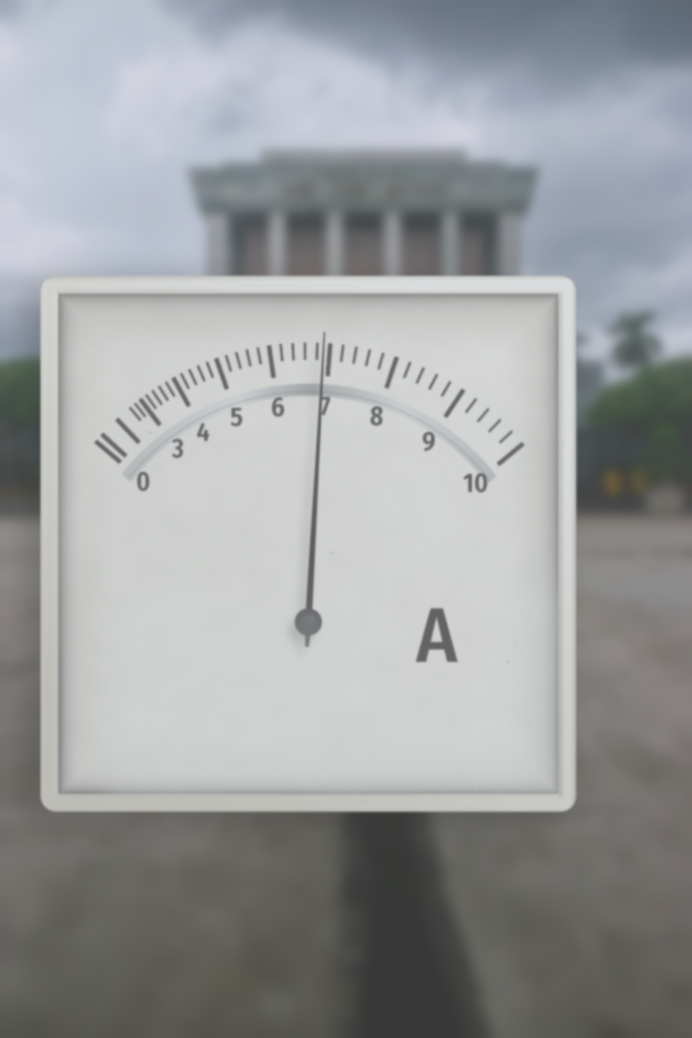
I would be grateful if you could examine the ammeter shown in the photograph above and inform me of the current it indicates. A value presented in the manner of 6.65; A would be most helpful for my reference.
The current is 6.9; A
